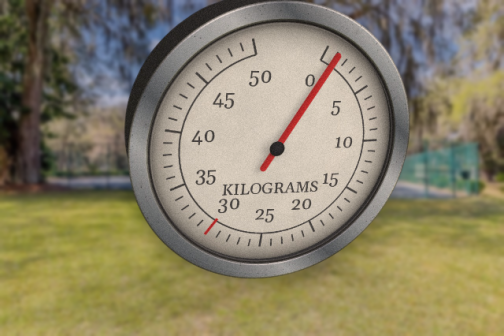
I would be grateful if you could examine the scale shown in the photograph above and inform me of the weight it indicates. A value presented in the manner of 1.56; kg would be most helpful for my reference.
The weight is 1; kg
